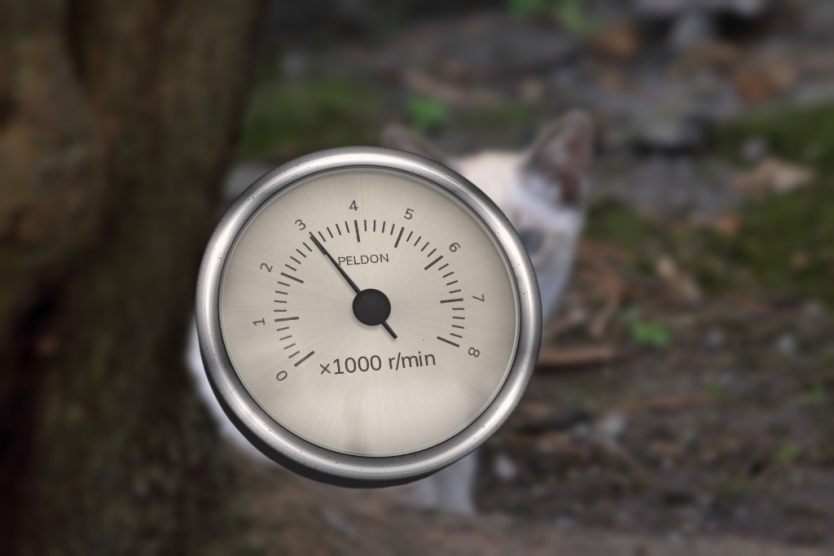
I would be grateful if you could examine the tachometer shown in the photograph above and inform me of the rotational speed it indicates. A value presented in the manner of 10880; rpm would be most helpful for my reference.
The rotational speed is 3000; rpm
